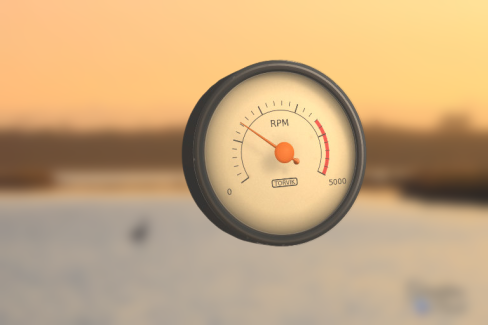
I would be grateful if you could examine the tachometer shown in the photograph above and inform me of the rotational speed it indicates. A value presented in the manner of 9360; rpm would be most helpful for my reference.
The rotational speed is 1400; rpm
